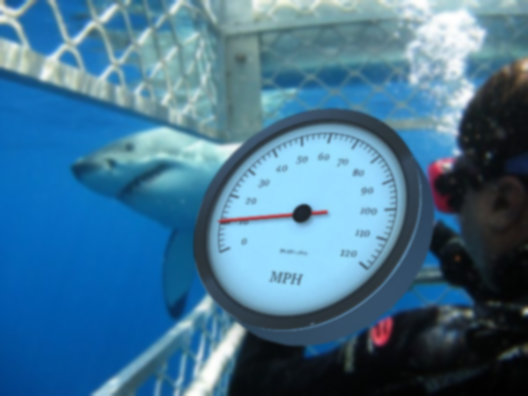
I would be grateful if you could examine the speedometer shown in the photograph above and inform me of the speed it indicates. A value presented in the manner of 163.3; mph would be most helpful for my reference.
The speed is 10; mph
